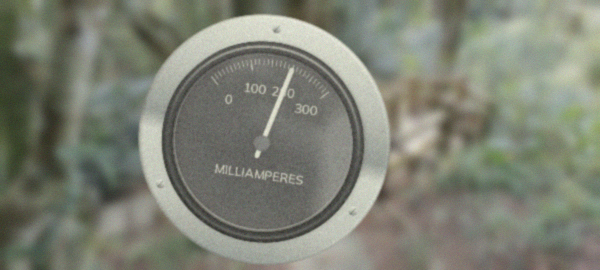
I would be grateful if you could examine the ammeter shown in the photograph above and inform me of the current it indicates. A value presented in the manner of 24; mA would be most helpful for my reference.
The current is 200; mA
